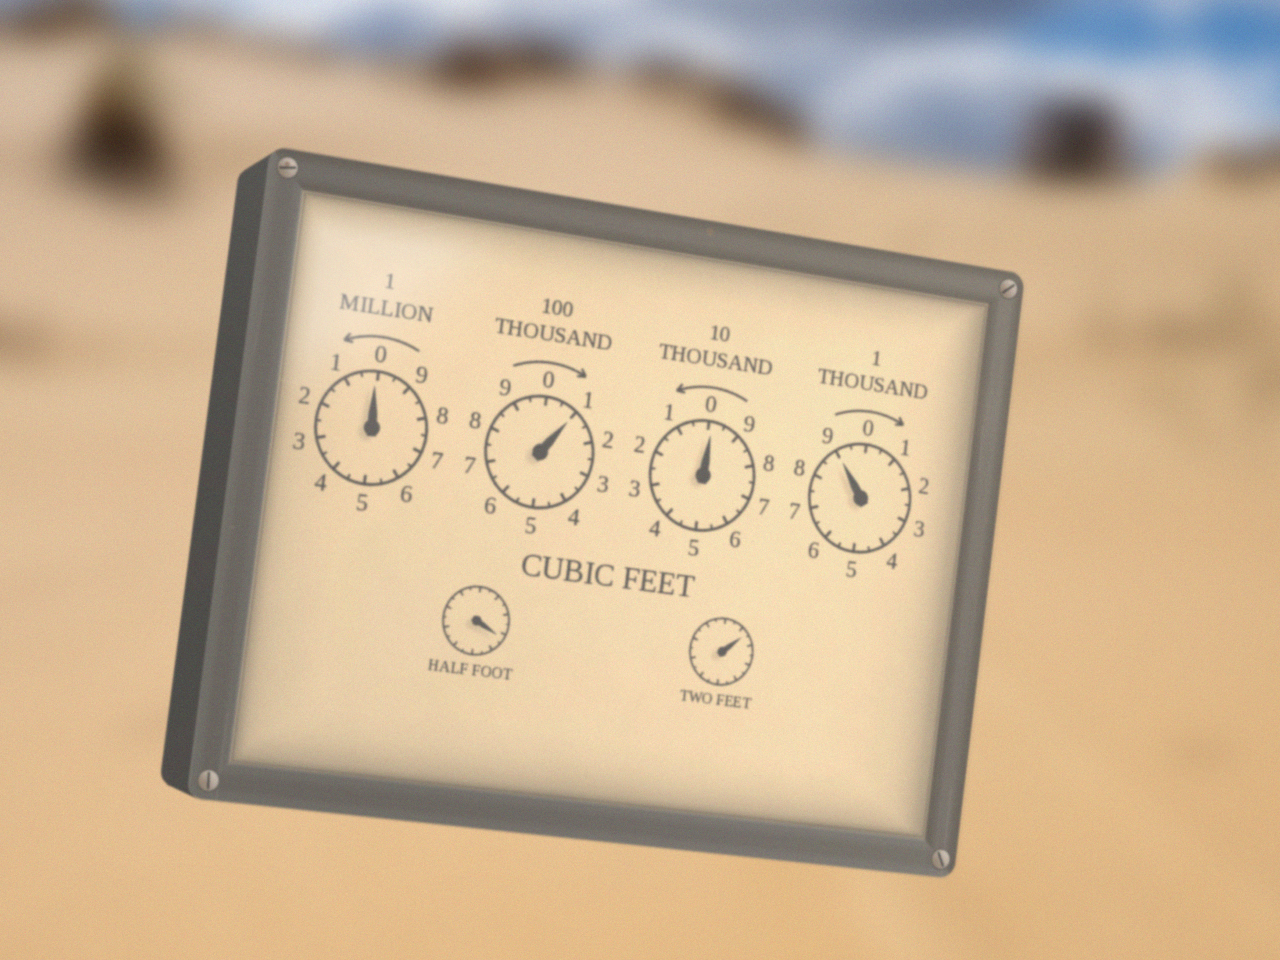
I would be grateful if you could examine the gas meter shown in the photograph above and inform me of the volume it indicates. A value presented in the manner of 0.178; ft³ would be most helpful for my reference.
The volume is 9900; ft³
